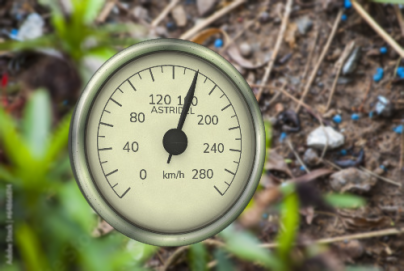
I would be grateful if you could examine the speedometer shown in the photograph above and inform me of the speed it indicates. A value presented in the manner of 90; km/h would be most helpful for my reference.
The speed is 160; km/h
